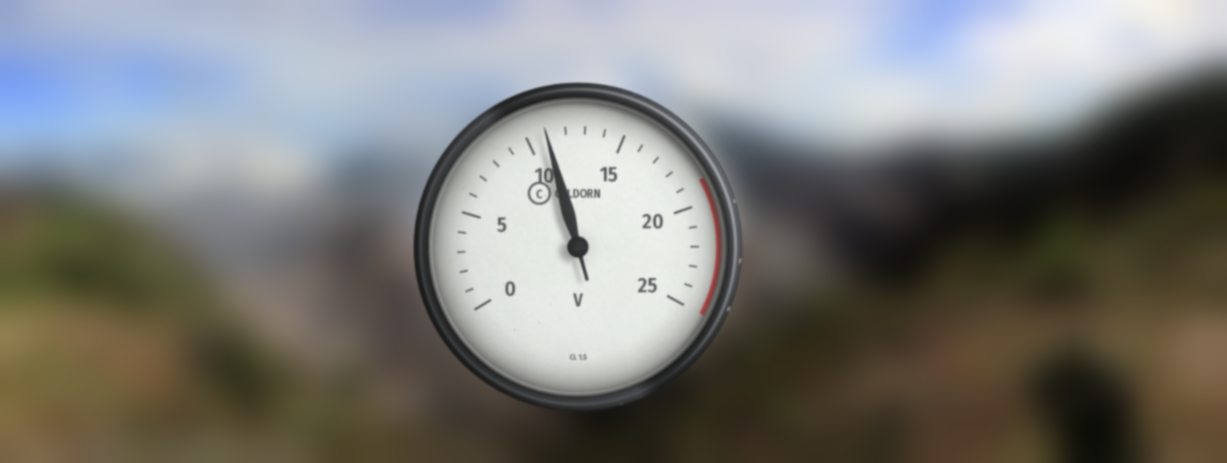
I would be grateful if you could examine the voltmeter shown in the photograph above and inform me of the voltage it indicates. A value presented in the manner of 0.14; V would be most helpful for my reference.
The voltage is 11; V
